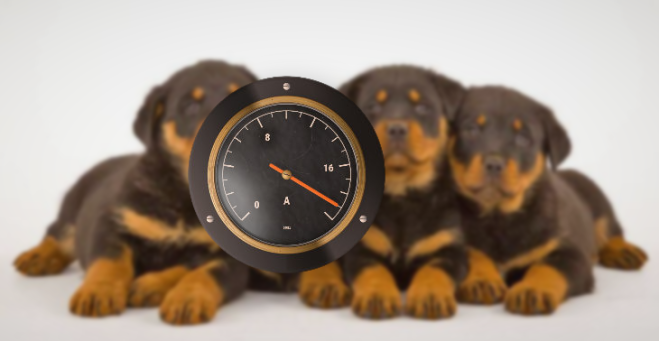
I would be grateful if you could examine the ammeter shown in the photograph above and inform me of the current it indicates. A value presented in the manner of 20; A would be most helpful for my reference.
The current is 19; A
